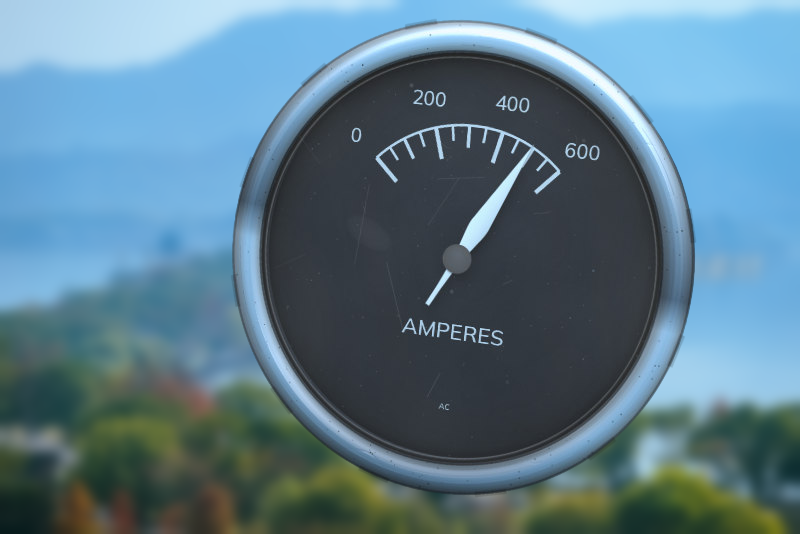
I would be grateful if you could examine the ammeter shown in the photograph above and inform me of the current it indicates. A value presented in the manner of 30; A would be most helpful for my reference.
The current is 500; A
